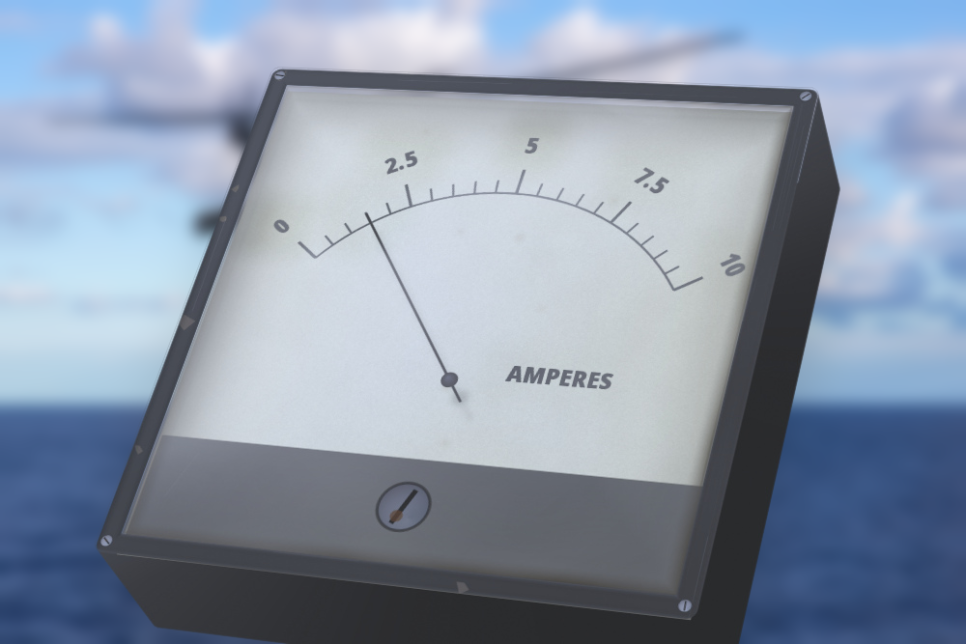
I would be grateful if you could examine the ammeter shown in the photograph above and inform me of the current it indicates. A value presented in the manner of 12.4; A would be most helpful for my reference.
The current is 1.5; A
